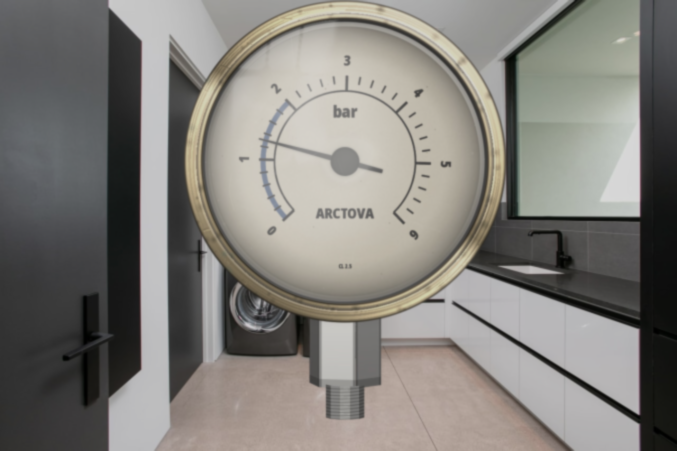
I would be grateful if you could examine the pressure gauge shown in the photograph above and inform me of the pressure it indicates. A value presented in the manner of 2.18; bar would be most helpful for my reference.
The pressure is 1.3; bar
